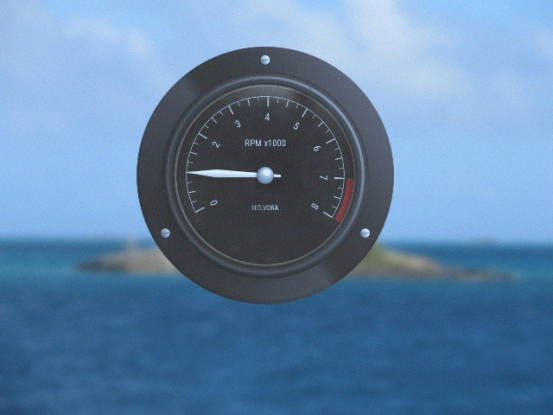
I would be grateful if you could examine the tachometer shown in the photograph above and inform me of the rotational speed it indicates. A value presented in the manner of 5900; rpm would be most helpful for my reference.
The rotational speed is 1000; rpm
